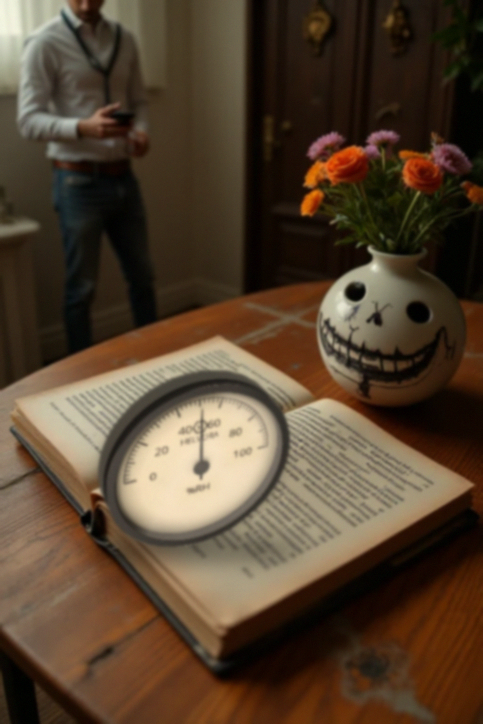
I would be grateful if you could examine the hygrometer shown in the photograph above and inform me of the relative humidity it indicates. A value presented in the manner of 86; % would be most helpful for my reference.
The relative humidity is 50; %
